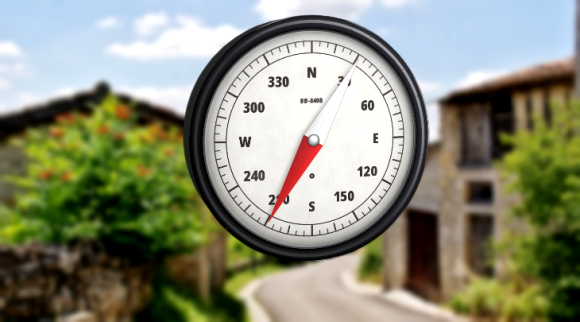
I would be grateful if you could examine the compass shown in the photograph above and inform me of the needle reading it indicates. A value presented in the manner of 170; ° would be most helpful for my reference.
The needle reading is 210; °
